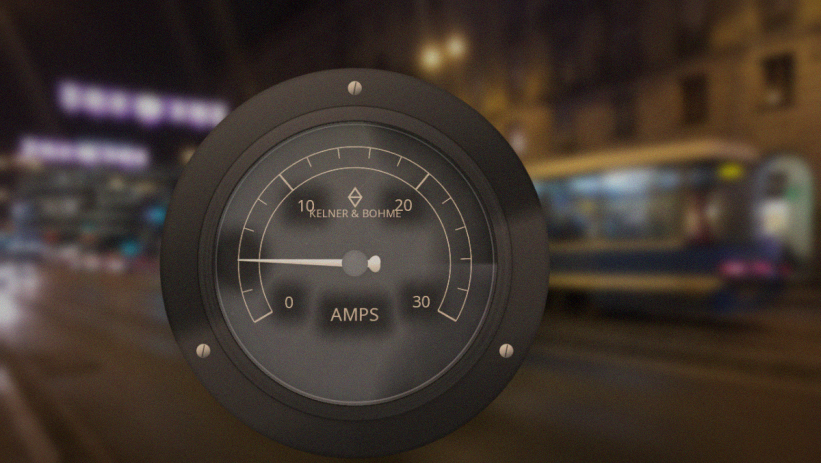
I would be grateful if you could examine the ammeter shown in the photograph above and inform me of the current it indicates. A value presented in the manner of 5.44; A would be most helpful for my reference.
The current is 4; A
